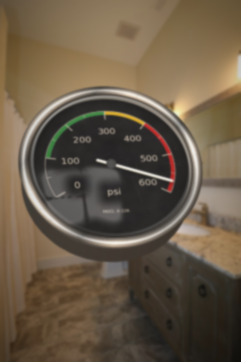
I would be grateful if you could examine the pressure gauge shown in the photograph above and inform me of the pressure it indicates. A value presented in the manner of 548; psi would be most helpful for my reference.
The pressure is 575; psi
